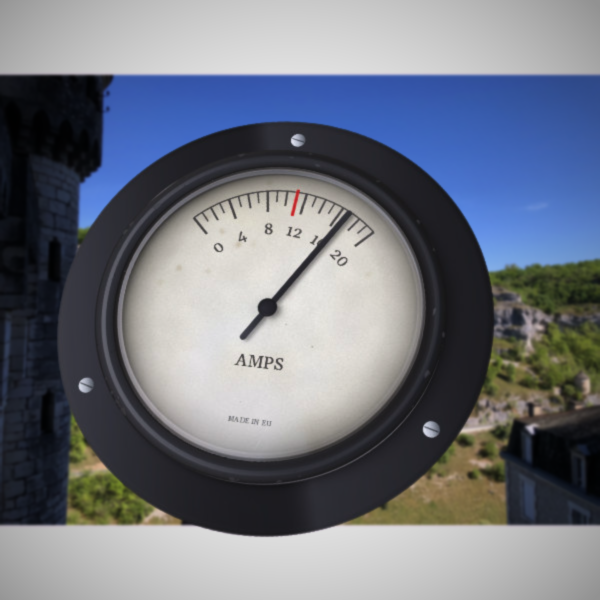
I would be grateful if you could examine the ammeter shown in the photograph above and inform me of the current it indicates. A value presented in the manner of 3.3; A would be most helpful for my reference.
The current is 17; A
